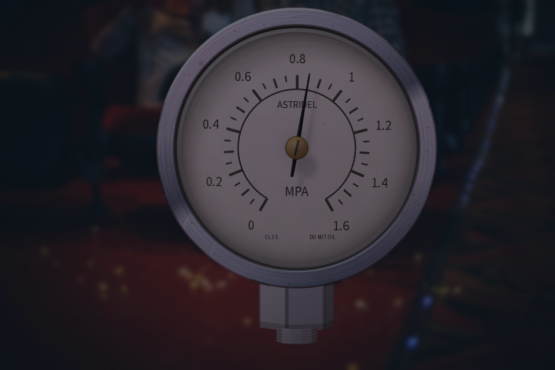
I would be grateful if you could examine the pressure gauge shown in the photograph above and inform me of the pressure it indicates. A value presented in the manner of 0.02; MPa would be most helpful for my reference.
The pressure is 0.85; MPa
